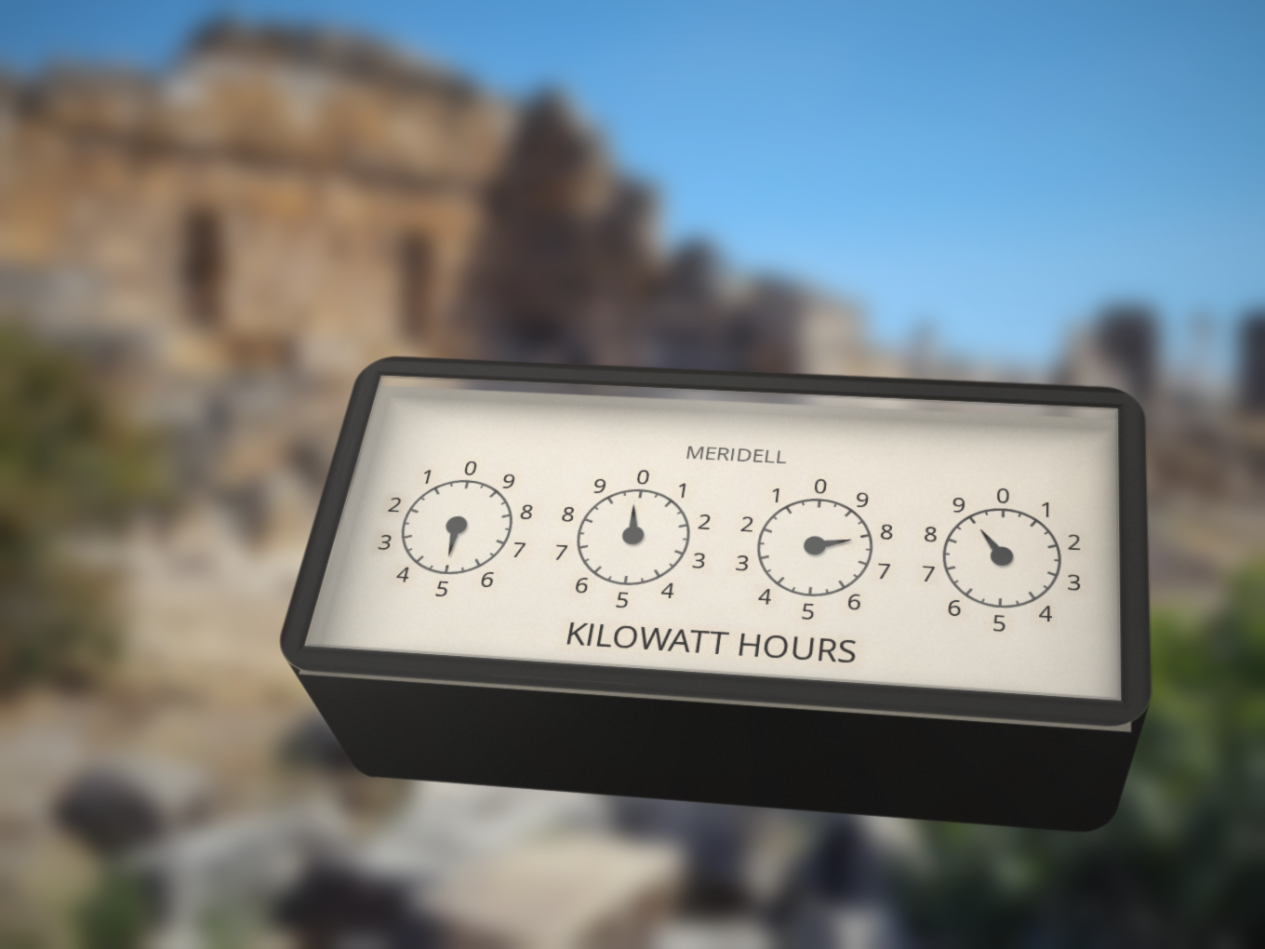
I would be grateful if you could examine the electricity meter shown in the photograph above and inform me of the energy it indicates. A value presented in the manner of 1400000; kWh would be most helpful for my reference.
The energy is 4979; kWh
